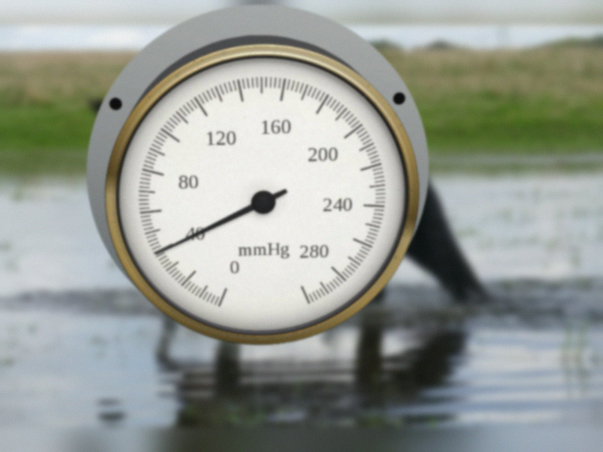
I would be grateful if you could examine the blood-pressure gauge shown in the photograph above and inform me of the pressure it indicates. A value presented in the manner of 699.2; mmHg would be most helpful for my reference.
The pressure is 40; mmHg
